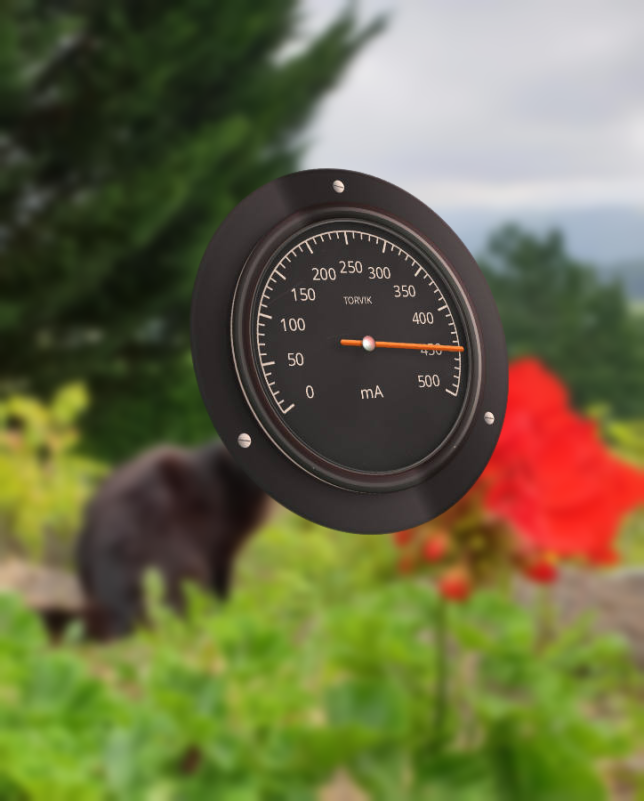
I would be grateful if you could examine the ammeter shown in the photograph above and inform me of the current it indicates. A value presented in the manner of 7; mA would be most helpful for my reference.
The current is 450; mA
